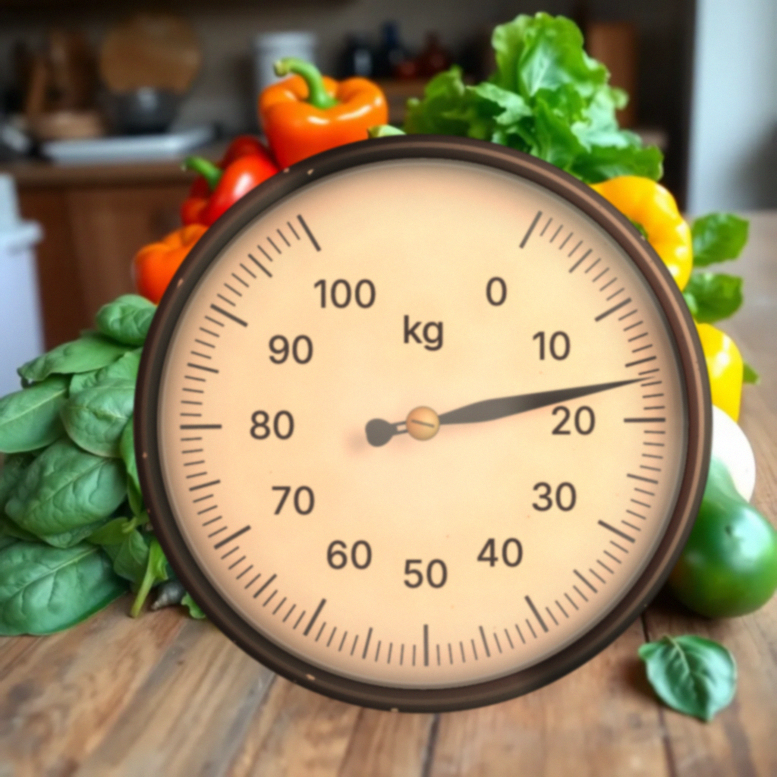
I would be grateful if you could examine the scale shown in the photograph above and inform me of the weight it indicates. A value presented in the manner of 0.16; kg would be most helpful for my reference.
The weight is 16.5; kg
